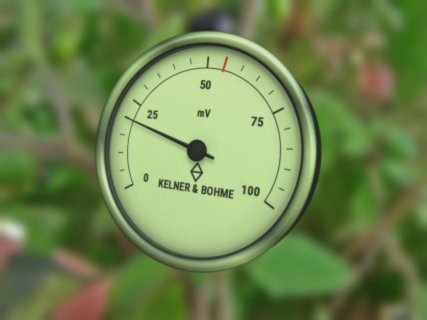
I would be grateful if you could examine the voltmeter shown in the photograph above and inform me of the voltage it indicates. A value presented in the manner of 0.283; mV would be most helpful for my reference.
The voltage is 20; mV
